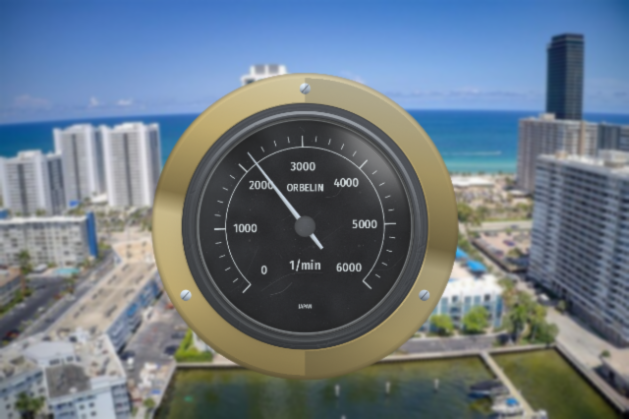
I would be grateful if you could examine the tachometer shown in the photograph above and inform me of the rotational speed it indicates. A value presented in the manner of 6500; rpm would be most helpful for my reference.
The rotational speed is 2200; rpm
